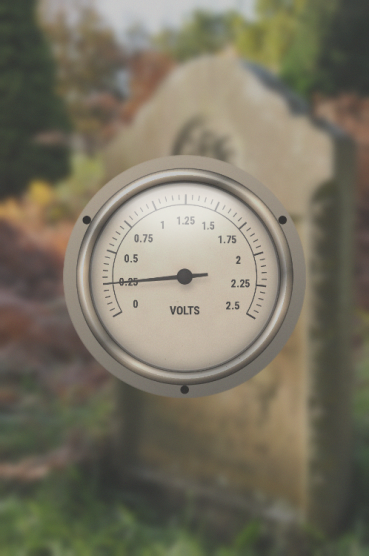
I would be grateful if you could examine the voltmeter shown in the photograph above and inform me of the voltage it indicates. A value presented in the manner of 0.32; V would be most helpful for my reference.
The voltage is 0.25; V
